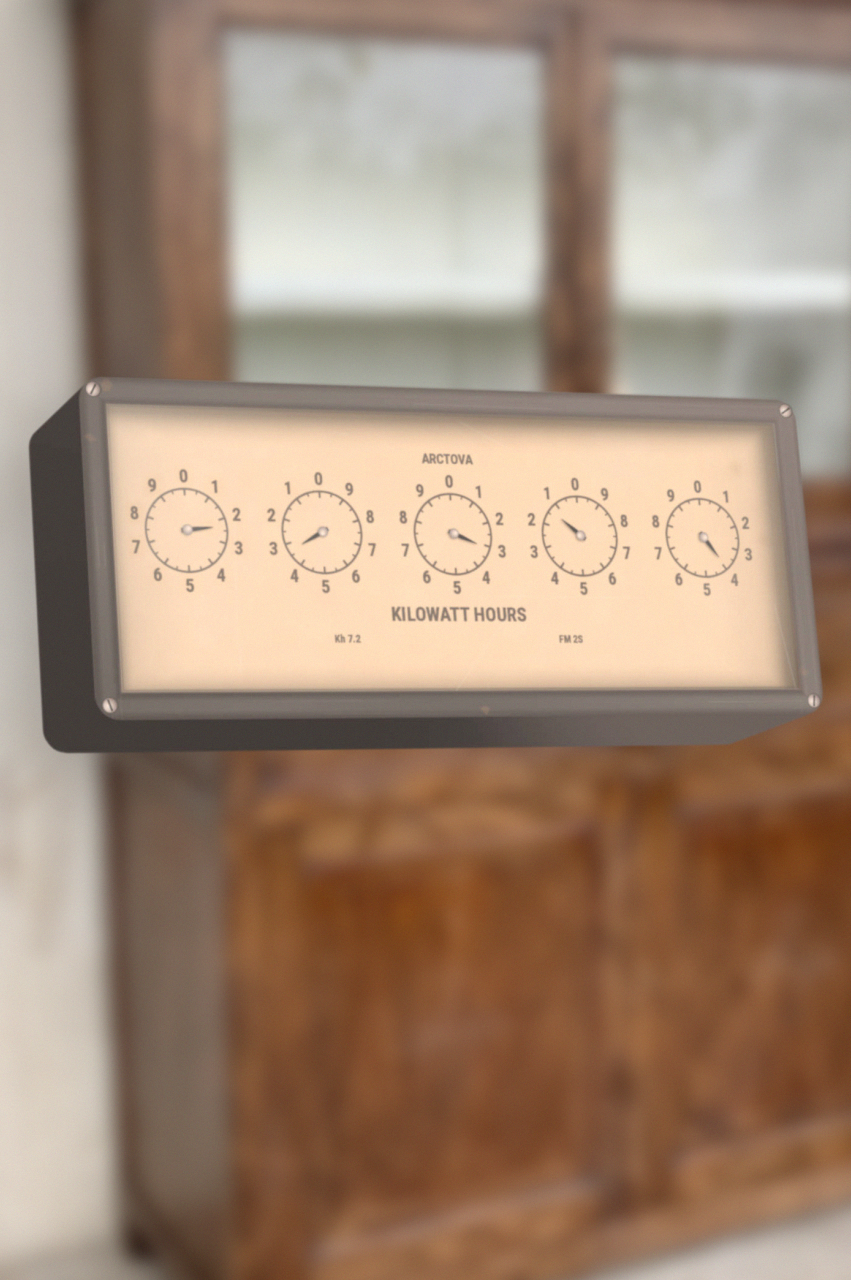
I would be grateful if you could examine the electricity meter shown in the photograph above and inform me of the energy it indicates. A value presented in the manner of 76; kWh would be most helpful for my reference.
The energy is 23314; kWh
